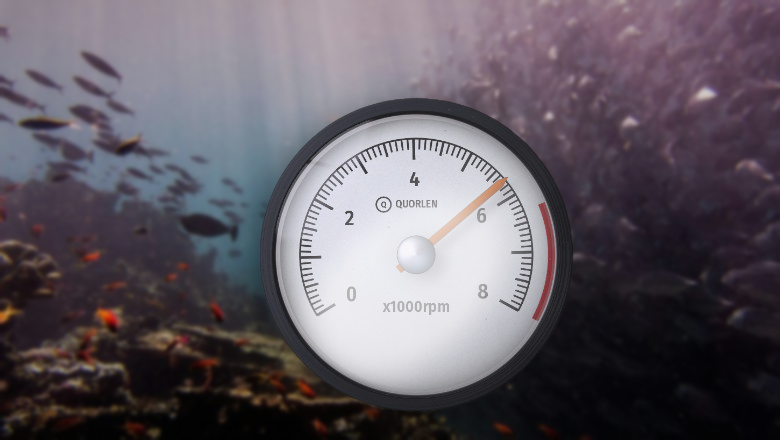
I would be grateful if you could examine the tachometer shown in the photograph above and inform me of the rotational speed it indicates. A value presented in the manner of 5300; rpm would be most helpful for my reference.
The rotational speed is 5700; rpm
